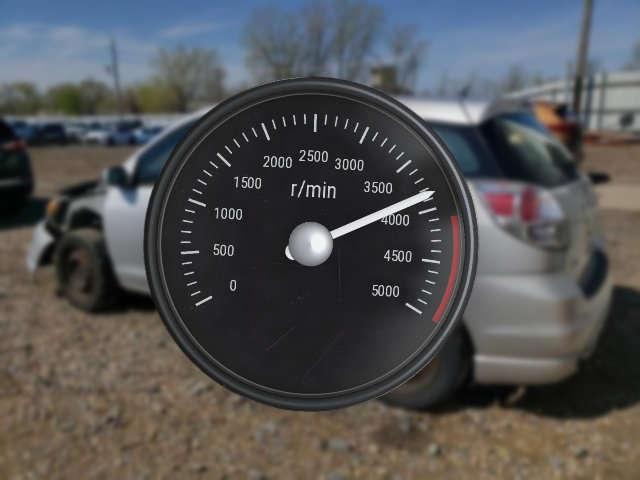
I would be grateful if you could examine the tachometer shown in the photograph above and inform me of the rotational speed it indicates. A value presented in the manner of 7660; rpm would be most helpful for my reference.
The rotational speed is 3850; rpm
